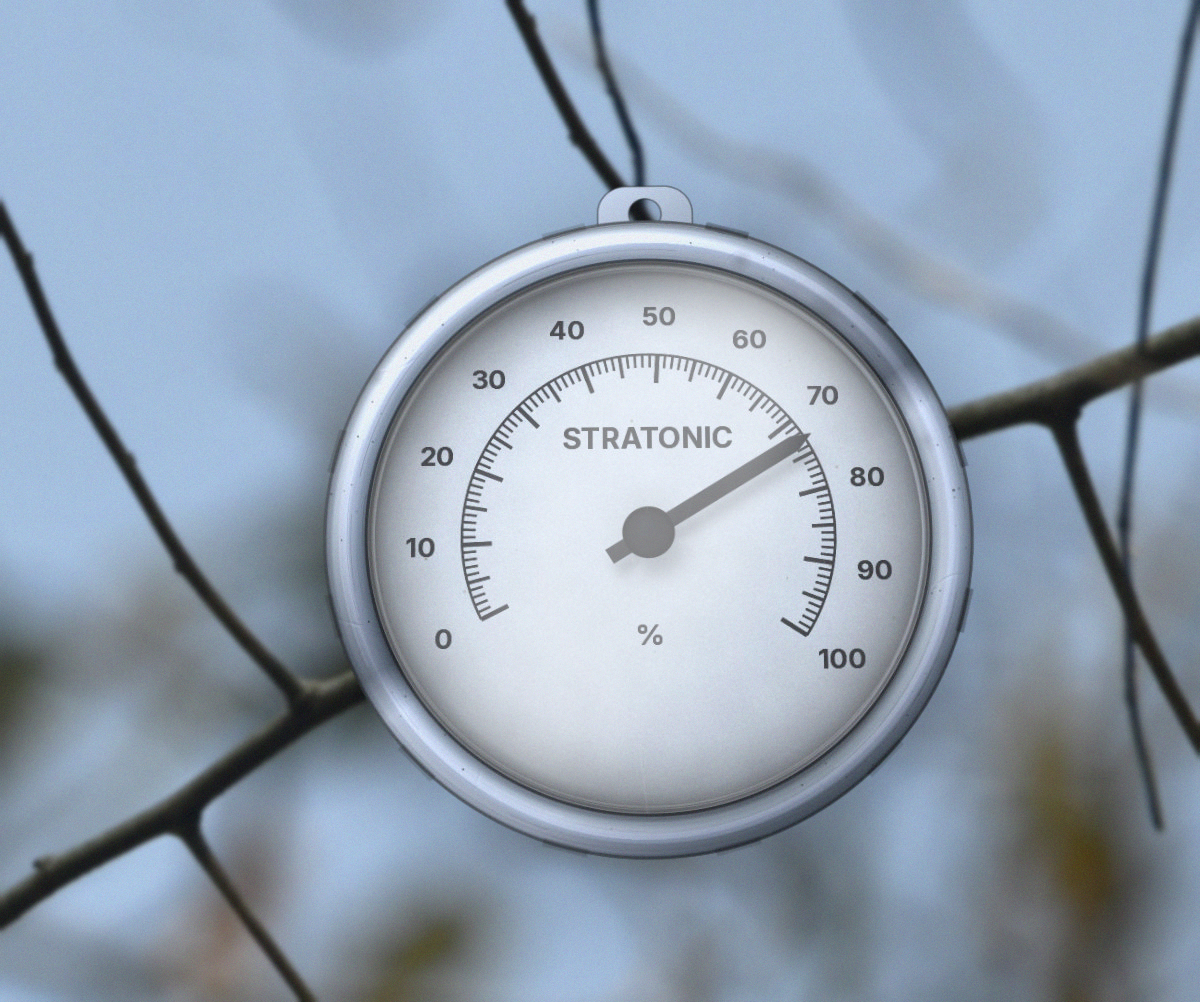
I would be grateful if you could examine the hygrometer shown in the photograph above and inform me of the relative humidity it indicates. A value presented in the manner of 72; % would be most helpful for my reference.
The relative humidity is 73; %
